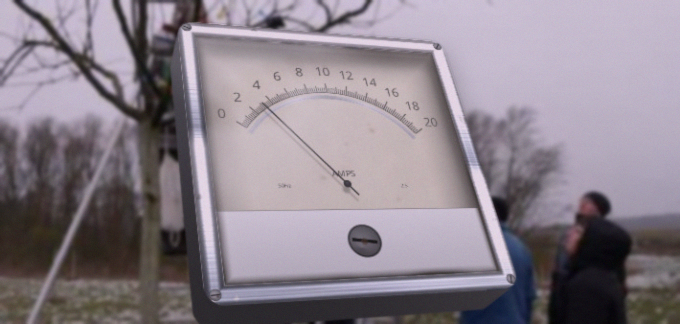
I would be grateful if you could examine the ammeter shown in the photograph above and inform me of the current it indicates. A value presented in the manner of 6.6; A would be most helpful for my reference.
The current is 3; A
